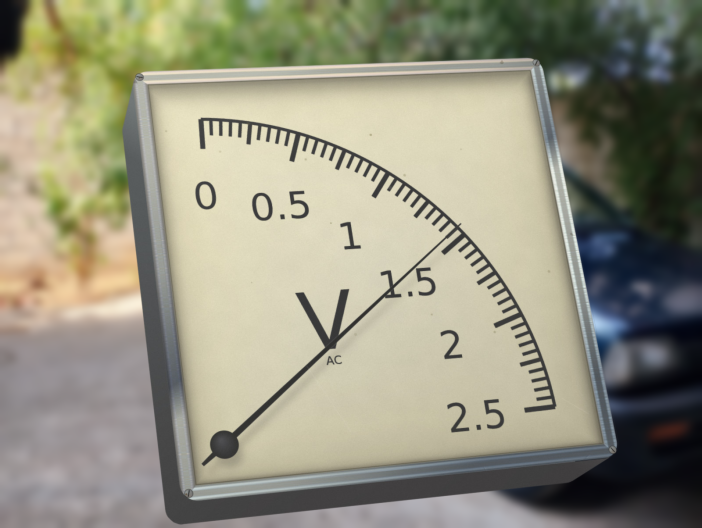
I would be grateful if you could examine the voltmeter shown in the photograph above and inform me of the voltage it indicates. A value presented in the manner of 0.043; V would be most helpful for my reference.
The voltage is 1.45; V
